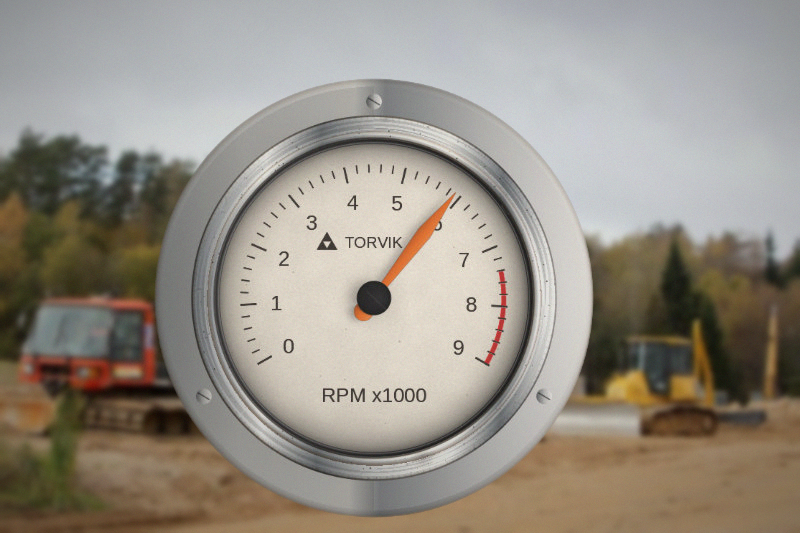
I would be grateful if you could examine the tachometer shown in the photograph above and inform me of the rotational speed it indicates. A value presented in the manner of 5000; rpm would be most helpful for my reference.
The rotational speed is 5900; rpm
